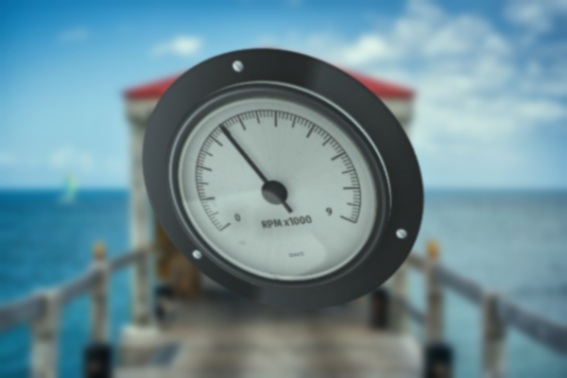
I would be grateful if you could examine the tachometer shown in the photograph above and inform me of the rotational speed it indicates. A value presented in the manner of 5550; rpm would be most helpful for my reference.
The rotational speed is 3500; rpm
